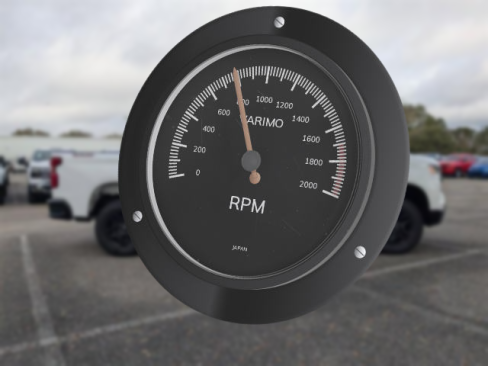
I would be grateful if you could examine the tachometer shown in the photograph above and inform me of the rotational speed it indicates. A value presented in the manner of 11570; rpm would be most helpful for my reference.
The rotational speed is 800; rpm
